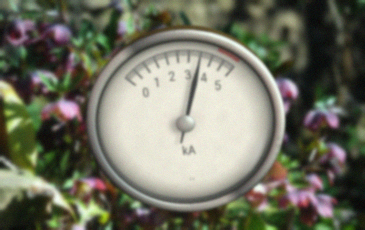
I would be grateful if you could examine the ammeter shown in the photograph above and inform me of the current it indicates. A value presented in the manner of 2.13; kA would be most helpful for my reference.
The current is 3.5; kA
